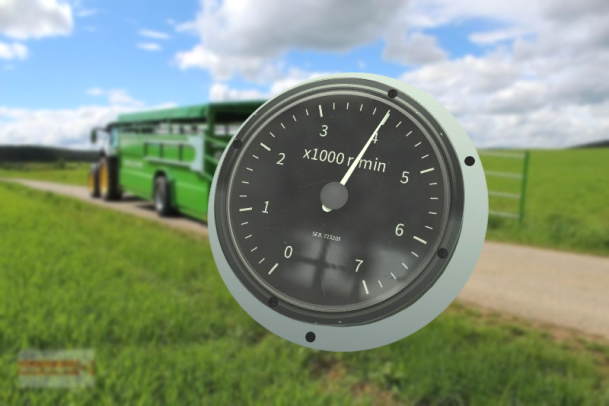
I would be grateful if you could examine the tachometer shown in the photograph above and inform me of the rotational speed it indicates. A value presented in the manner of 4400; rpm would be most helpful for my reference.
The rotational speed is 4000; rpm
